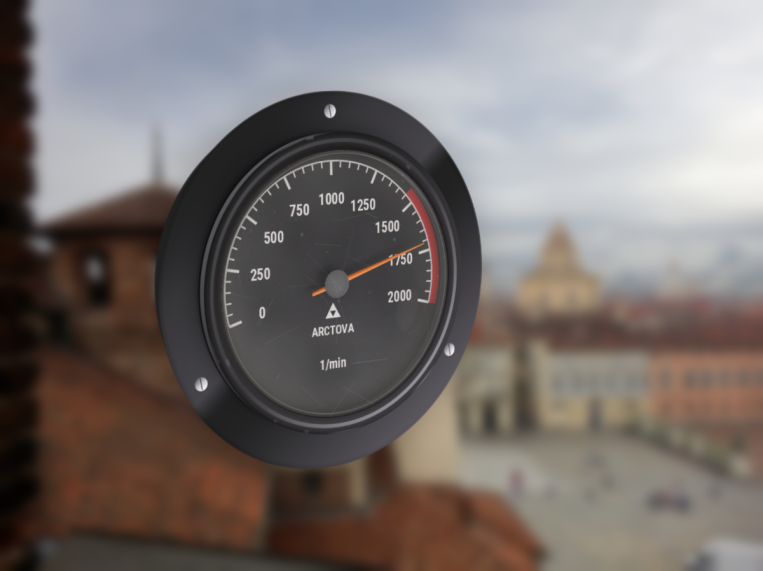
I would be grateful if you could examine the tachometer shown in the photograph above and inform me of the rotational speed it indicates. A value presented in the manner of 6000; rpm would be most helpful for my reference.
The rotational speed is 1700; rpm
